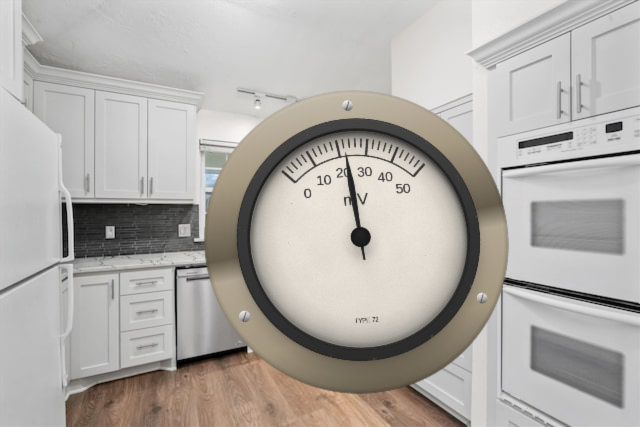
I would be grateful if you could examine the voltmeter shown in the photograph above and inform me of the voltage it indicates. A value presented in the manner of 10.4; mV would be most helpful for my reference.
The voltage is 22; mV
